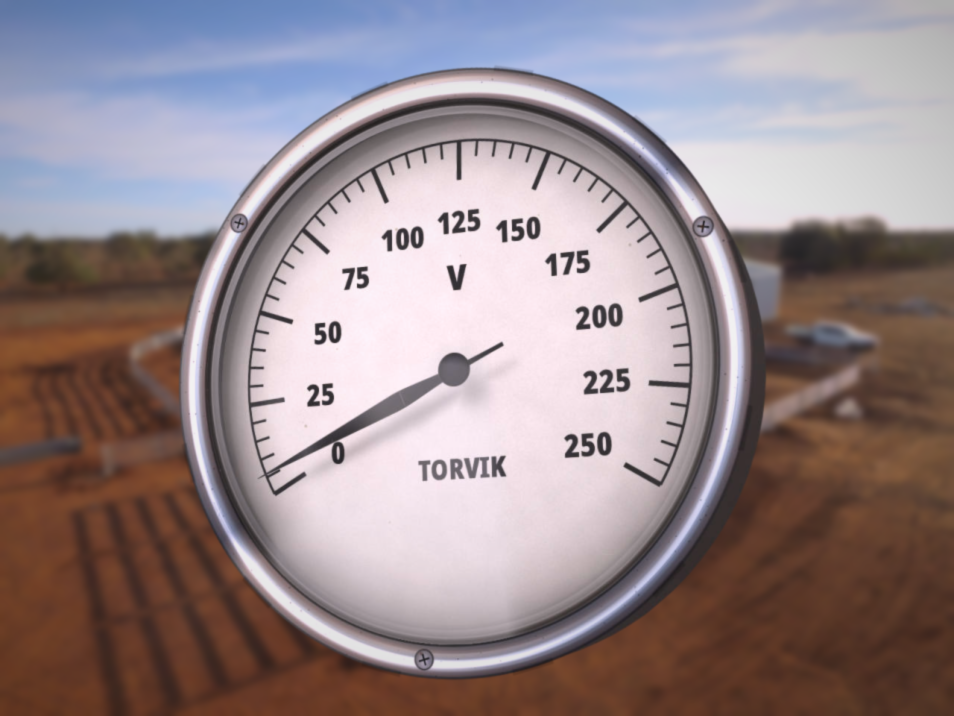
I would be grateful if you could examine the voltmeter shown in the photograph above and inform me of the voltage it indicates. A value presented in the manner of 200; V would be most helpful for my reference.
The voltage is 5; V
